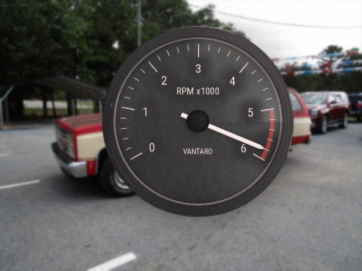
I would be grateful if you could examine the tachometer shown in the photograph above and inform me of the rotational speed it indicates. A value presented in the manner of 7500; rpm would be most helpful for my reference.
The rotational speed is 5800; rpm
